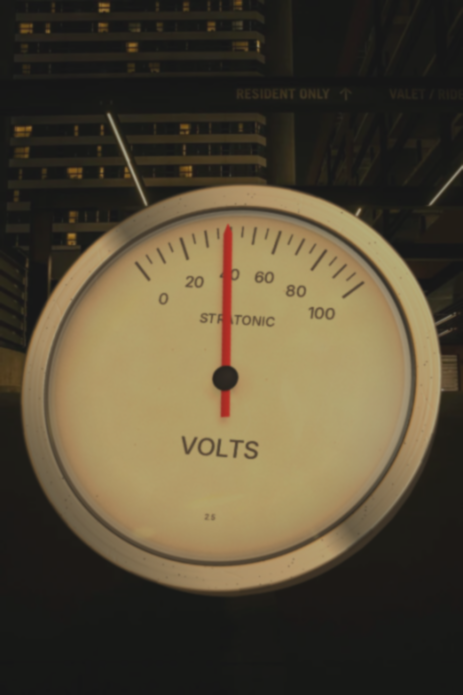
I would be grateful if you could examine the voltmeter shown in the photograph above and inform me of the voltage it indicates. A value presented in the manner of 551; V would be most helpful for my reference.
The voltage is 40; V
